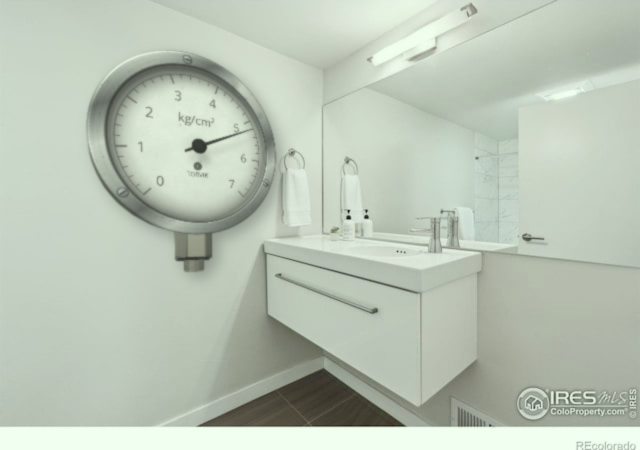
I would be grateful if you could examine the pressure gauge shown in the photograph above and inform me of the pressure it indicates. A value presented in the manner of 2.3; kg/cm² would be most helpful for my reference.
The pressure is 5.2; kg/cm²
